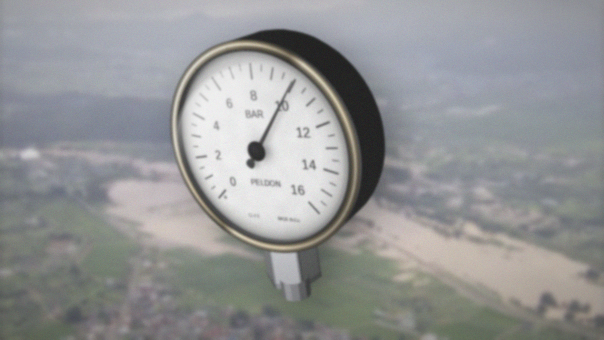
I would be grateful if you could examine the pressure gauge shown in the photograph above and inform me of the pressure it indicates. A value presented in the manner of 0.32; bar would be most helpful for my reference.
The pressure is 10; bar
